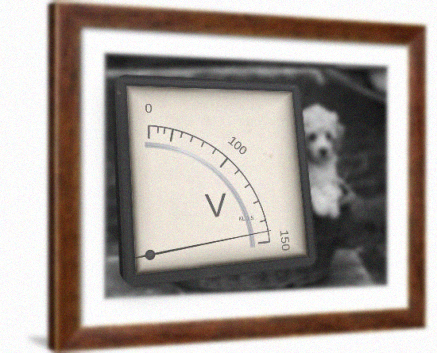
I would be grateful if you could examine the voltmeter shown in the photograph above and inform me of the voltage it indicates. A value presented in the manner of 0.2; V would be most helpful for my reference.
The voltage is 145; V
